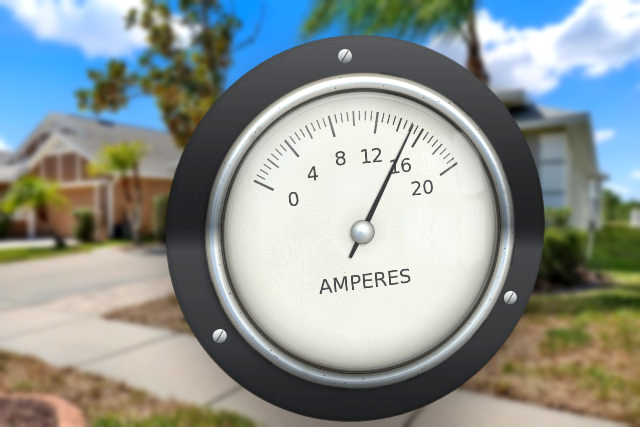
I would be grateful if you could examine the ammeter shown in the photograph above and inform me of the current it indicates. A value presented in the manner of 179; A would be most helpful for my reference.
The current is 15; A
